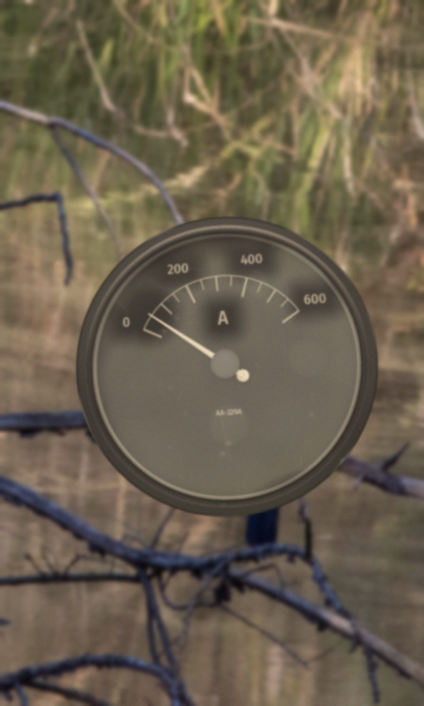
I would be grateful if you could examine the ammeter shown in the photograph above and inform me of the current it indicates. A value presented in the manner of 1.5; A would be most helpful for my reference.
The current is 50; A
